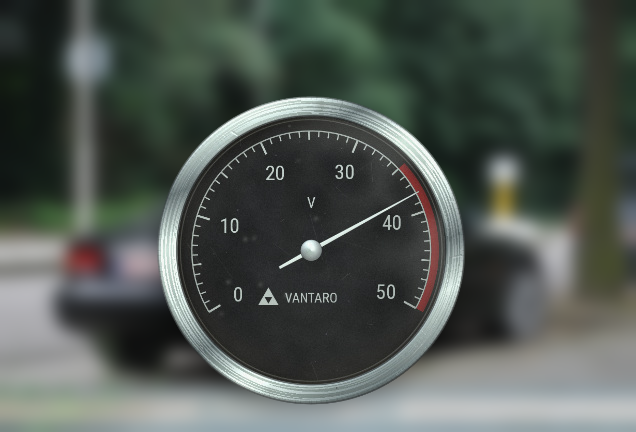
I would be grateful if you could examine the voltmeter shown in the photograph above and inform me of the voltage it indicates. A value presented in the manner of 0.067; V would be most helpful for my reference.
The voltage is 38; V
